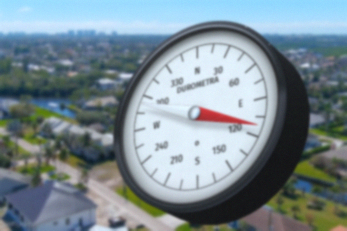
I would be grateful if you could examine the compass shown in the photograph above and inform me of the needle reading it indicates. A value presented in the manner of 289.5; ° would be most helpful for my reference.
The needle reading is 112.5; °
